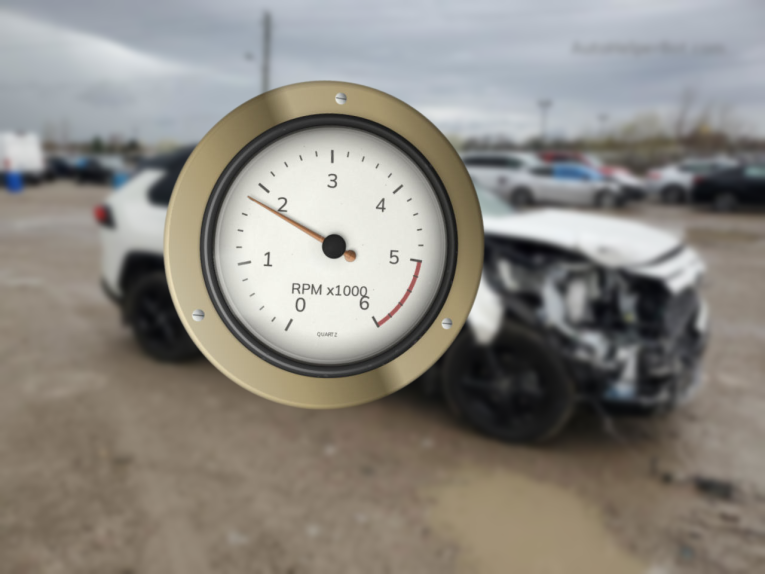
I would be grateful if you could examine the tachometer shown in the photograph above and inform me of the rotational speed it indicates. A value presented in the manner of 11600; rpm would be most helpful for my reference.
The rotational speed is 1800; rpm
